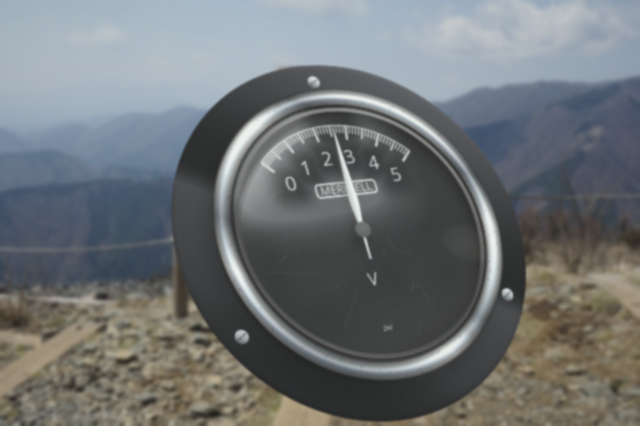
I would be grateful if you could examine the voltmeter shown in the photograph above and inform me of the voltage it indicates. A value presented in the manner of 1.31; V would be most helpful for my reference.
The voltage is 2.5; V
